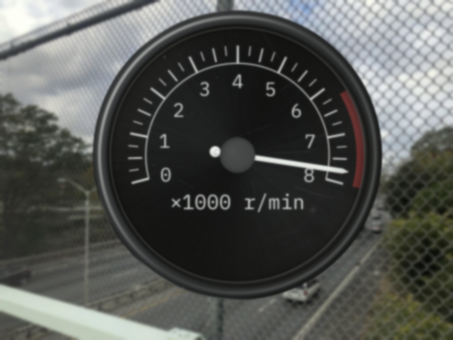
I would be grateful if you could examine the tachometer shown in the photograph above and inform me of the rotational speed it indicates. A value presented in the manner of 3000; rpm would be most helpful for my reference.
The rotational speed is 7750; rpm
